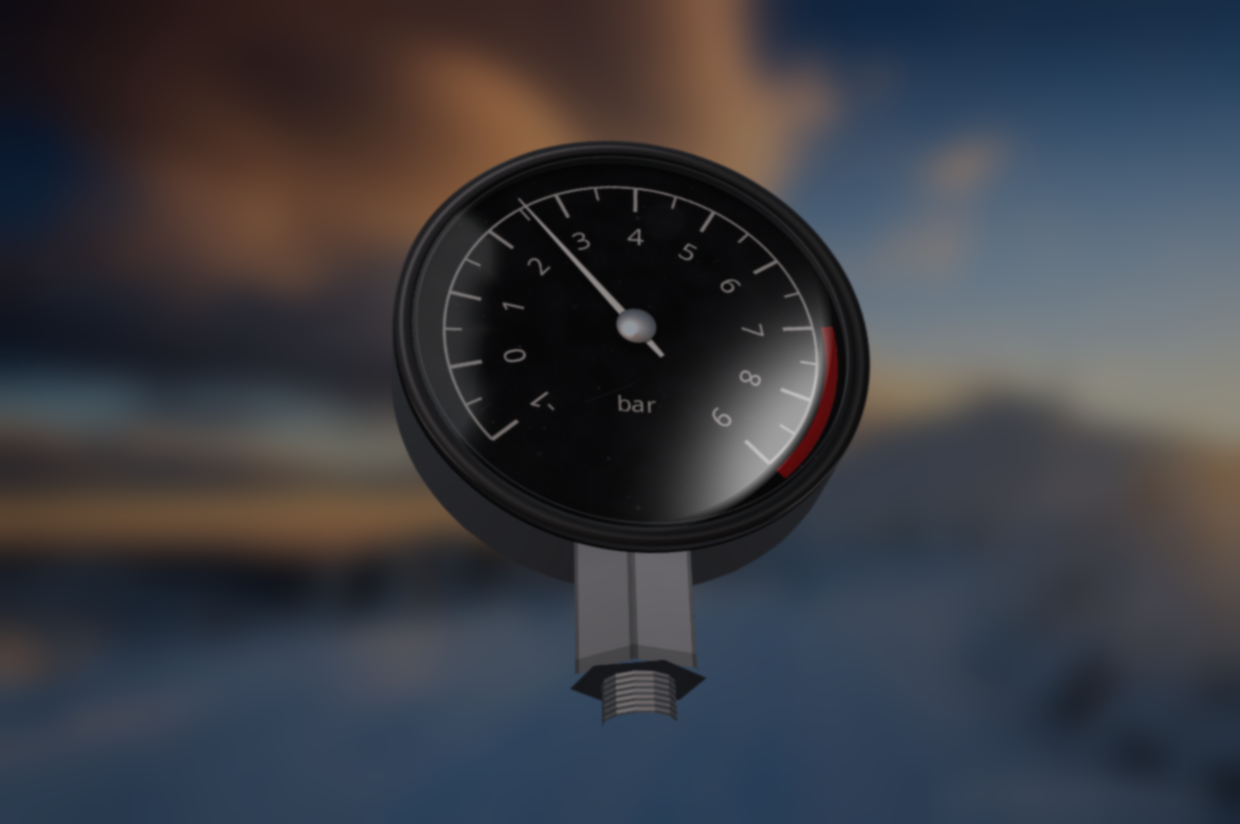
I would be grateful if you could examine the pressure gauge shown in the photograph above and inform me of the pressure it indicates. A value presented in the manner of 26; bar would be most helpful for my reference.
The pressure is 2.5; bar
